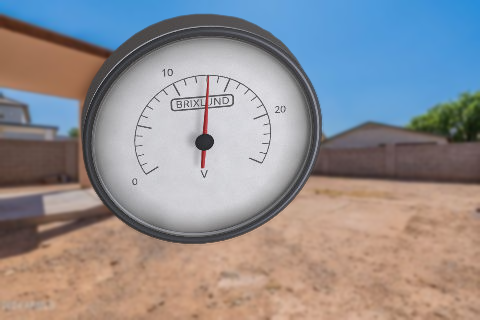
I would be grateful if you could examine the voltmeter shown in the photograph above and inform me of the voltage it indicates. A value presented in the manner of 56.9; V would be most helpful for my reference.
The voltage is 13; V
